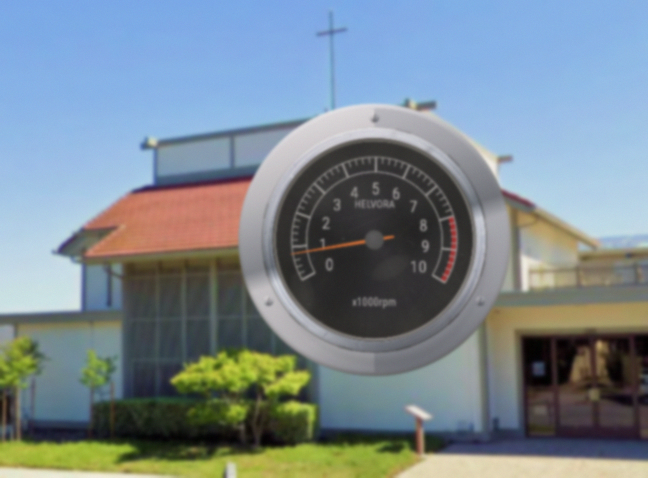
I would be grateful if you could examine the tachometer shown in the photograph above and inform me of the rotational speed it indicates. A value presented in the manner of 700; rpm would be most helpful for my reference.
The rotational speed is 800; rpm
